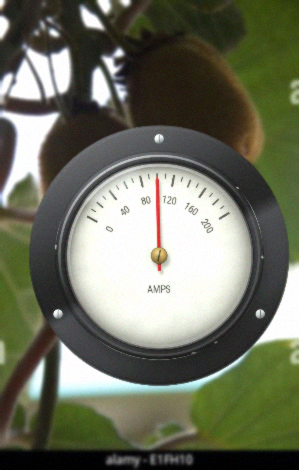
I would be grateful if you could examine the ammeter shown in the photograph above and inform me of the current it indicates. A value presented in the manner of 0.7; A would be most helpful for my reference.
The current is 100; A
